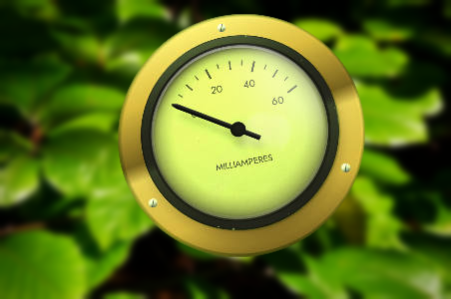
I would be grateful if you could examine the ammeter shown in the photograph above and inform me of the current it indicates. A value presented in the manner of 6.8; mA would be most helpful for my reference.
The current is 0; mA
